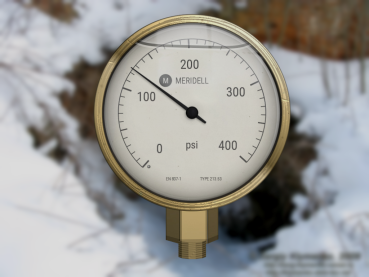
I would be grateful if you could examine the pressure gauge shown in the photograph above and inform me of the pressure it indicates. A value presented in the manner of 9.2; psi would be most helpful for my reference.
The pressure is 125; psi
